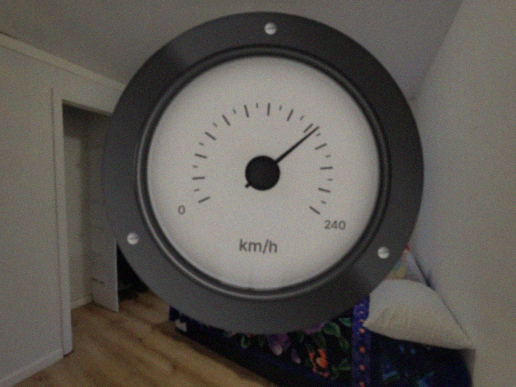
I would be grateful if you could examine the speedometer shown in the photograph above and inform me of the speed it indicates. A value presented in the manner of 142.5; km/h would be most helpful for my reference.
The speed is 165; km/h
